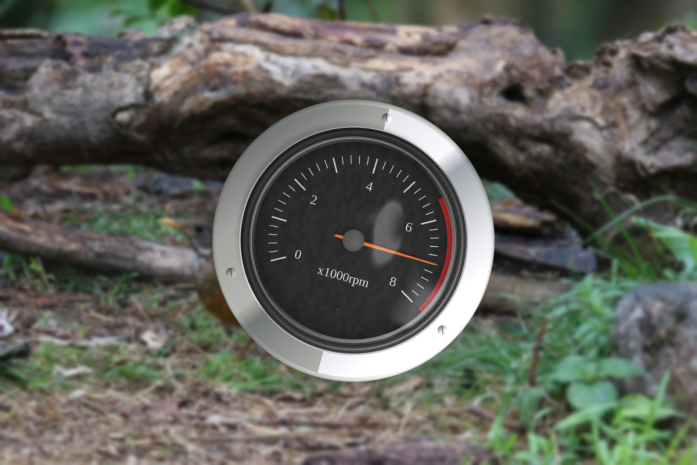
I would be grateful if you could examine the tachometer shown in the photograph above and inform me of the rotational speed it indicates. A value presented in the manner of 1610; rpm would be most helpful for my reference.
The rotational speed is 7000; rpm
